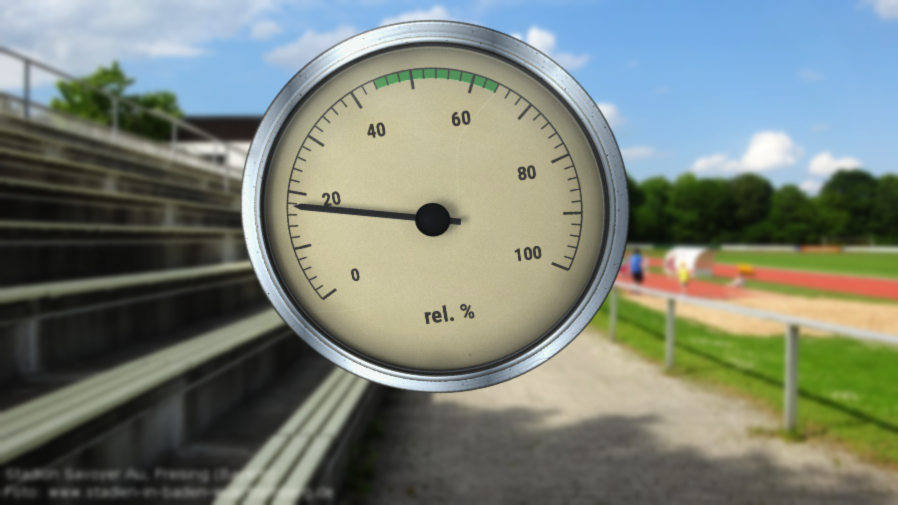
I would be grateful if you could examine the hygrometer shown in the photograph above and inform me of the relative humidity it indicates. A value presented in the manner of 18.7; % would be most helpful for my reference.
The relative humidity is 18; %
